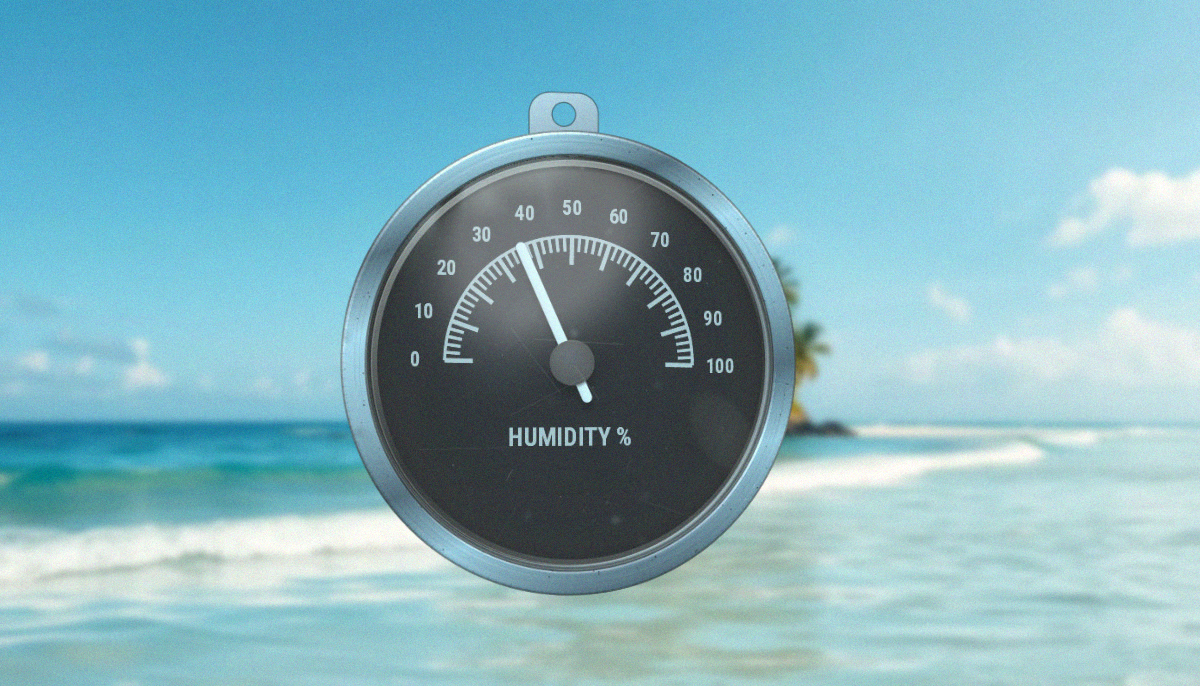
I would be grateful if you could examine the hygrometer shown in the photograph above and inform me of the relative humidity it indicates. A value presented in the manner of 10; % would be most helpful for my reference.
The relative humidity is 36; %
